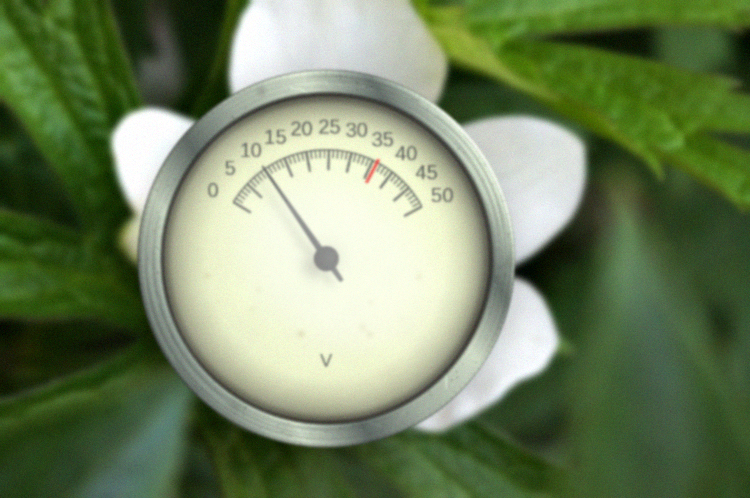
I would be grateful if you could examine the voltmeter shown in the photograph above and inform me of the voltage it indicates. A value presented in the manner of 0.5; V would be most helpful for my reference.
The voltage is 10; V
